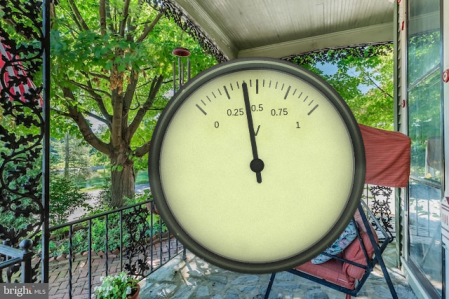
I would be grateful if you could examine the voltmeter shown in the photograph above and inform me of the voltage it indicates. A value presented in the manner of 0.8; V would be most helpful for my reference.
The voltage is 0.4; V
